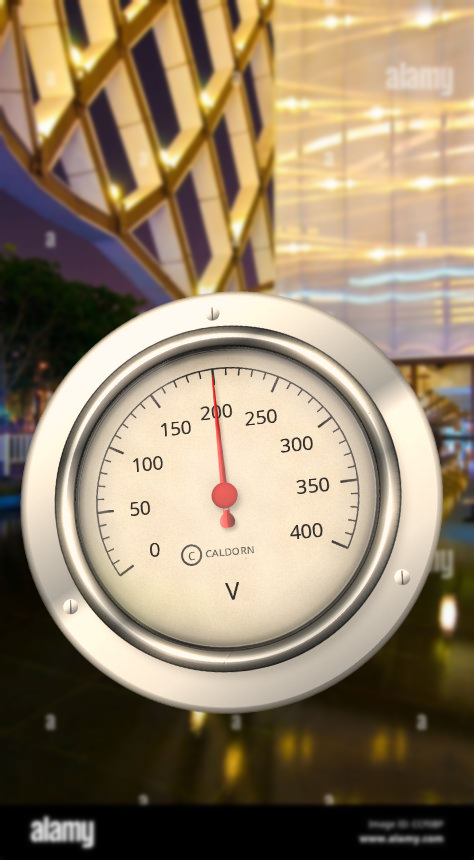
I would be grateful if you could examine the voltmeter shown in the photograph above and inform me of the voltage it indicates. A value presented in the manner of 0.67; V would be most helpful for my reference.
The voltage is 200; V
